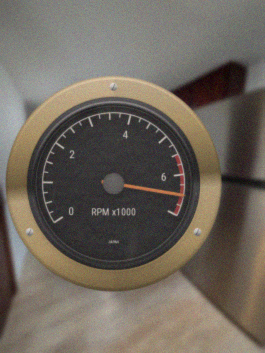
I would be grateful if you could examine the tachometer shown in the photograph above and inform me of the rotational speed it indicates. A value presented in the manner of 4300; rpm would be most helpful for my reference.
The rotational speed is 6500; rpm
